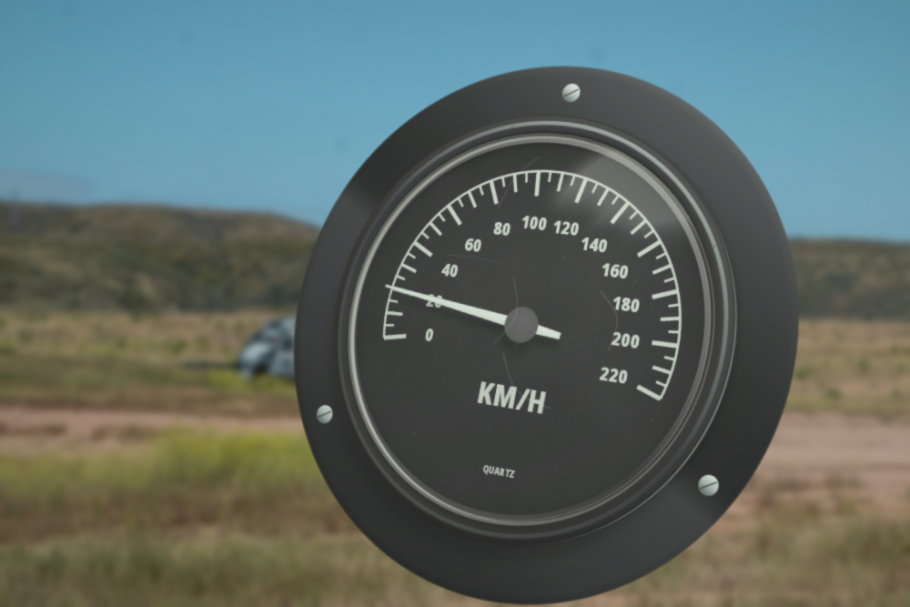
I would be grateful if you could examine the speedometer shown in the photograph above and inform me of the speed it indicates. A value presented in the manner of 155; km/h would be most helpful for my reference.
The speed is 20; km/h
